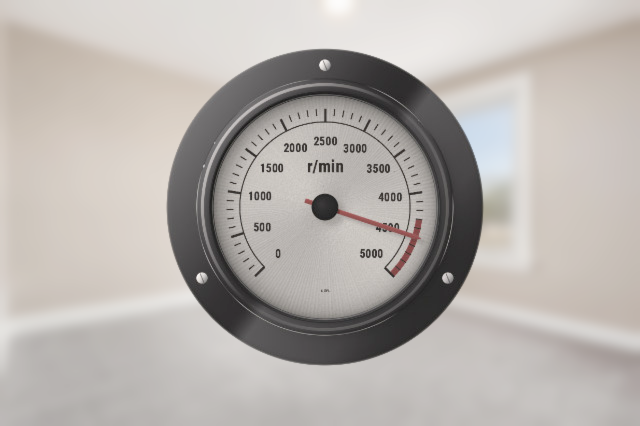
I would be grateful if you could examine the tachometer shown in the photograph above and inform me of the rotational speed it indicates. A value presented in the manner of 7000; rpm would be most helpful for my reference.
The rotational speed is 4500; rpm
